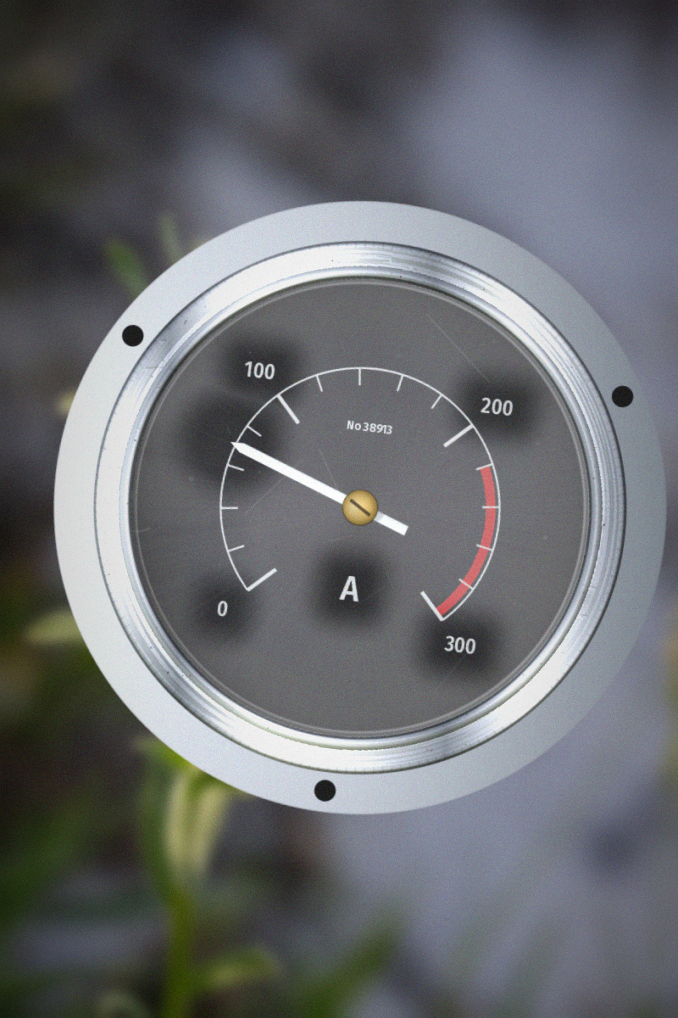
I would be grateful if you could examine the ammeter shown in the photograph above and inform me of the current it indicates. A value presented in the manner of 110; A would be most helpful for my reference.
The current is 70; A
